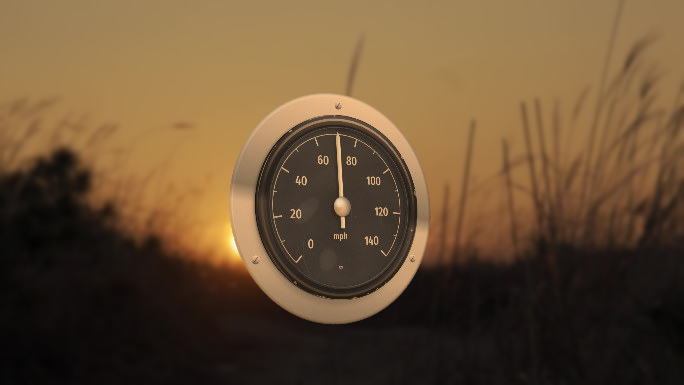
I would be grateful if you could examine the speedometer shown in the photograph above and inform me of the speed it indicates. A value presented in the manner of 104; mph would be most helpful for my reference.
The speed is 70; mph
